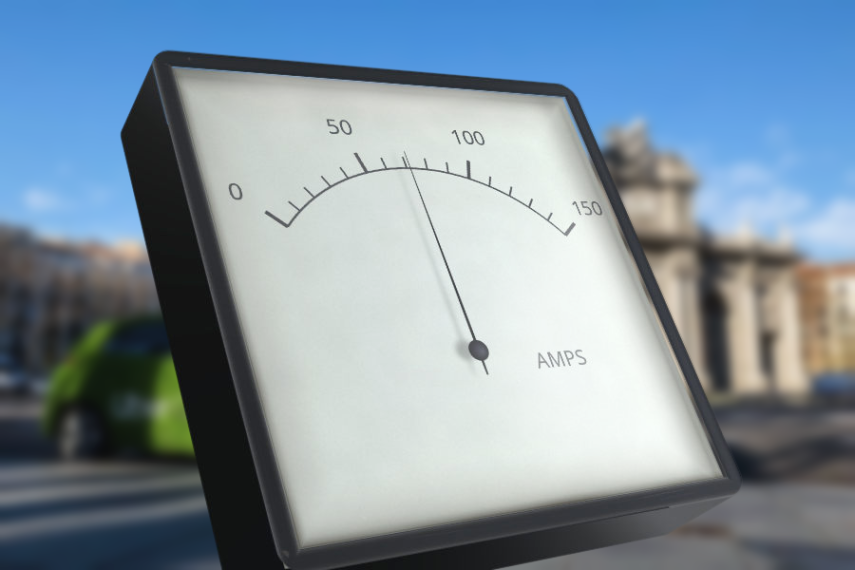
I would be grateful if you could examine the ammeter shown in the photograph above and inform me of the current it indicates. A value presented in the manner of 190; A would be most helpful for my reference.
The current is 70; A
